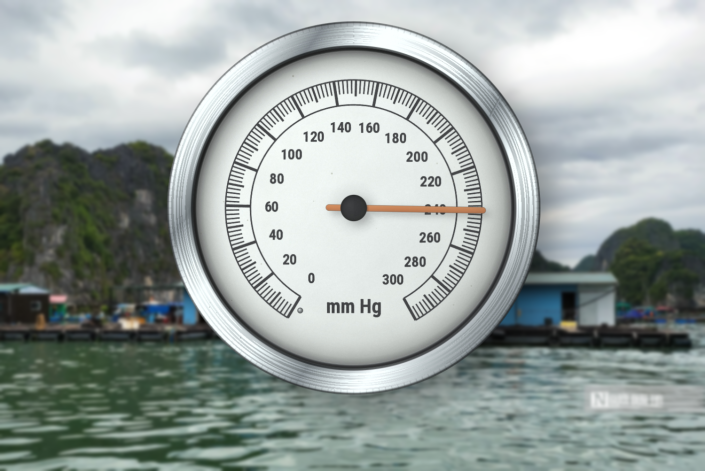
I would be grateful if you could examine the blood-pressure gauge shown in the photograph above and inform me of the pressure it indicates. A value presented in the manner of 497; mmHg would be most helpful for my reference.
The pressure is 240; mmHg
